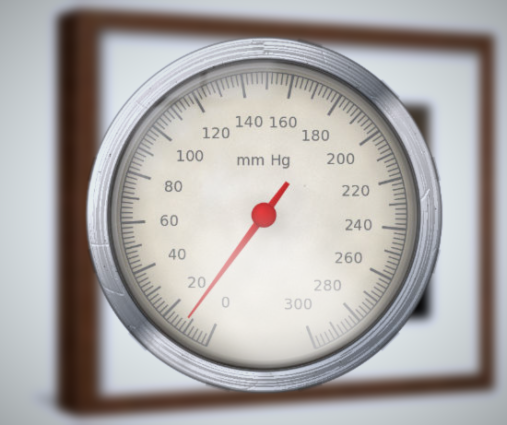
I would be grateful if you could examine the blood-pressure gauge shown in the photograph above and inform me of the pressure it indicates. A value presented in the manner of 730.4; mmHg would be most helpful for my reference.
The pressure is 12; mmHg
